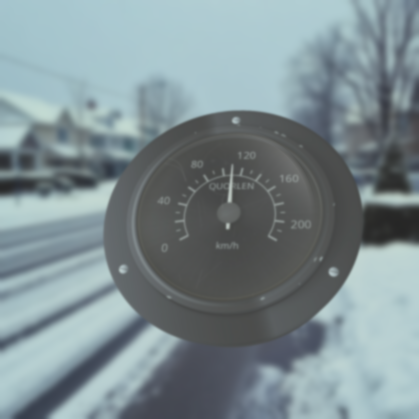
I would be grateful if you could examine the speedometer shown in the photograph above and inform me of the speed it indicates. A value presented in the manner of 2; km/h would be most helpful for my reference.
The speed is 110; km/h
